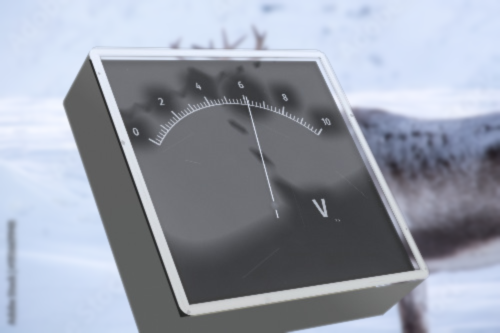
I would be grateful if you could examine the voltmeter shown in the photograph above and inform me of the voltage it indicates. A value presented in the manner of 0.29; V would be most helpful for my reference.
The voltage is 6; V
